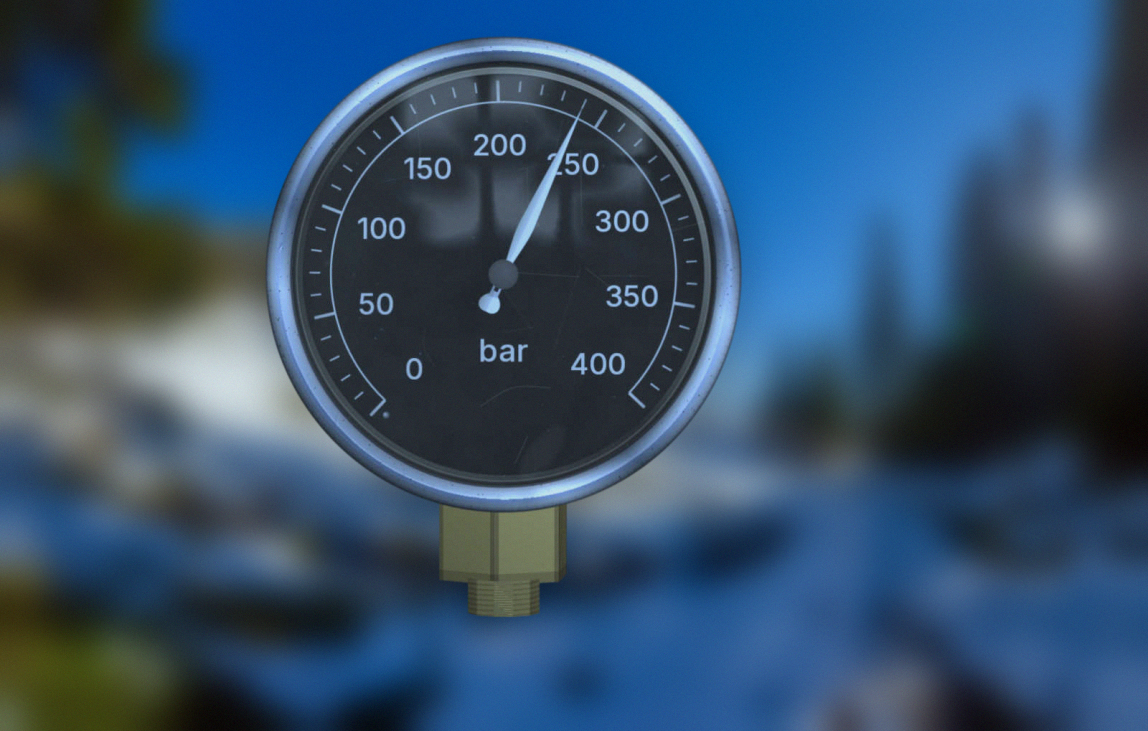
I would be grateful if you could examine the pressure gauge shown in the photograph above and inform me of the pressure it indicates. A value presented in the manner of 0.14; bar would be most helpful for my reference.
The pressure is 240; bar
